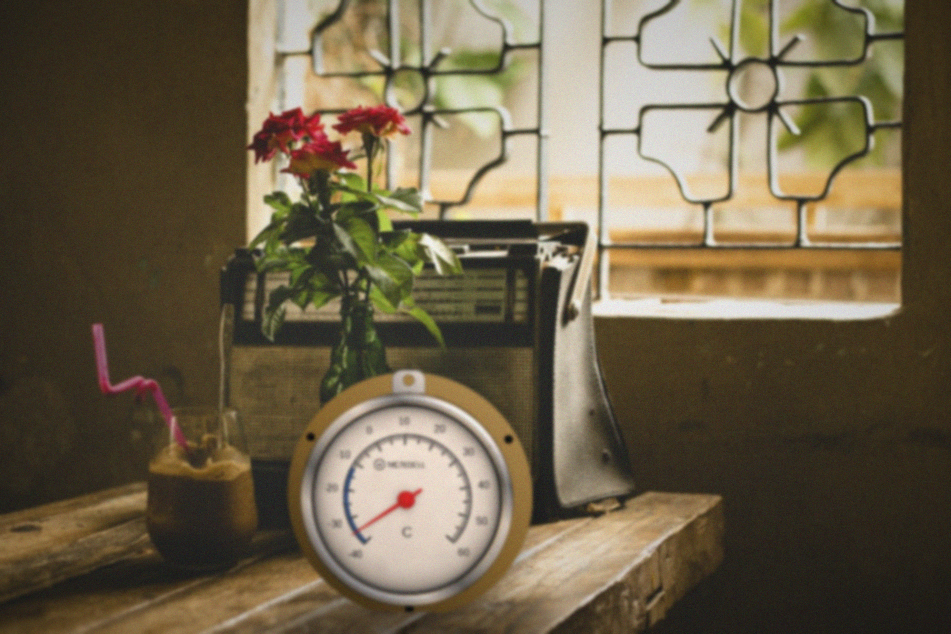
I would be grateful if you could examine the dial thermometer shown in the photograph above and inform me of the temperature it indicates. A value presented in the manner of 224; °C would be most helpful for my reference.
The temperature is -35; °C
